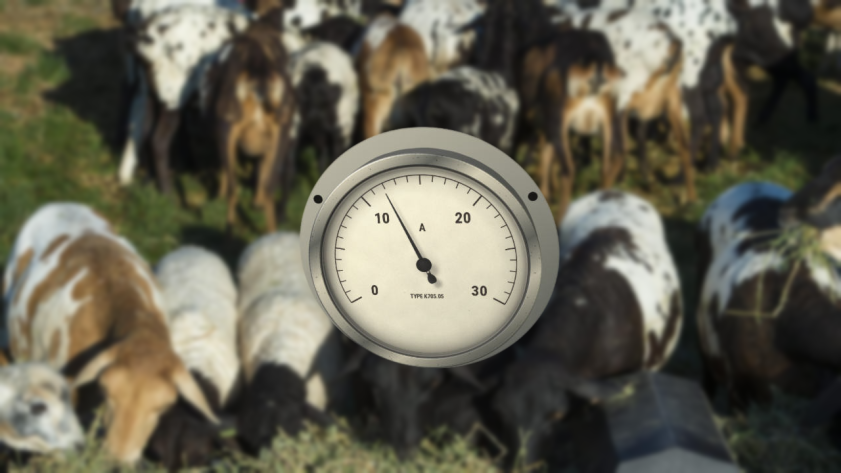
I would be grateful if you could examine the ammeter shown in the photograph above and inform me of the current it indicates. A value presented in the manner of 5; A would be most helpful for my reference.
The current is 12; A
